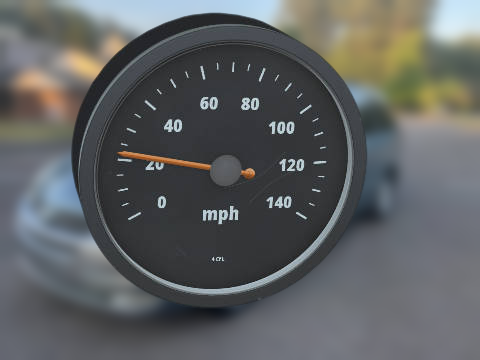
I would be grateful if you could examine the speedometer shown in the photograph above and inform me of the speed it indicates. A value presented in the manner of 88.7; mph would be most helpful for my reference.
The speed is 22.5; mph
